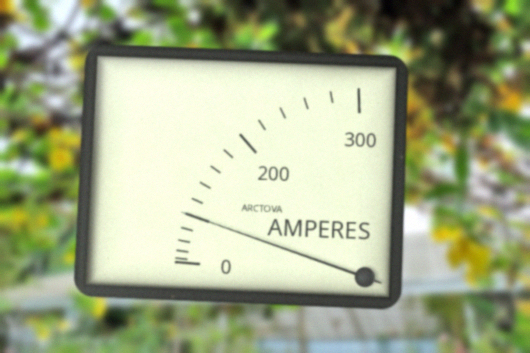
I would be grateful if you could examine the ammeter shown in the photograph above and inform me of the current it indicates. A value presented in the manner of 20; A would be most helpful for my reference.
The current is 100; A
